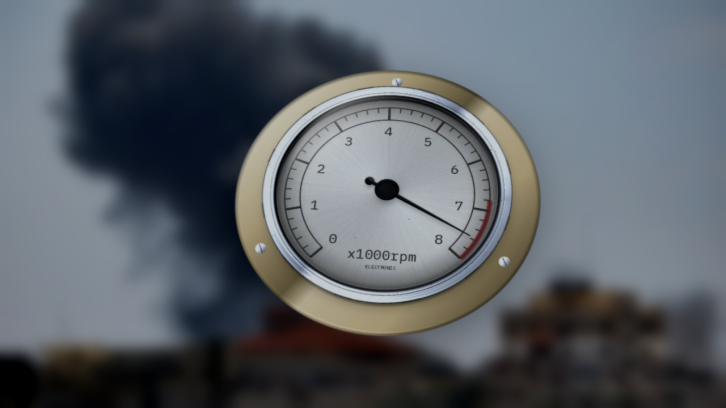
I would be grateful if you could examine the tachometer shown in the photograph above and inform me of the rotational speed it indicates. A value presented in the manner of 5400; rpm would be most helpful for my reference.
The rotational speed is 7600; rpm
